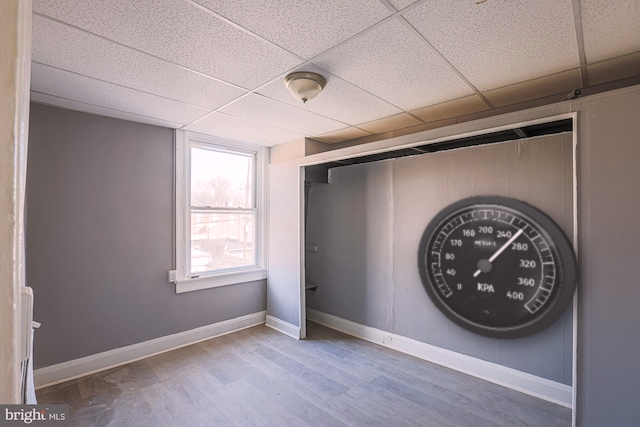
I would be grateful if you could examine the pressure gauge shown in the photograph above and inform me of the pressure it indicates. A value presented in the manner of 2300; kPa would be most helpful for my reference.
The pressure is 260; kPa
